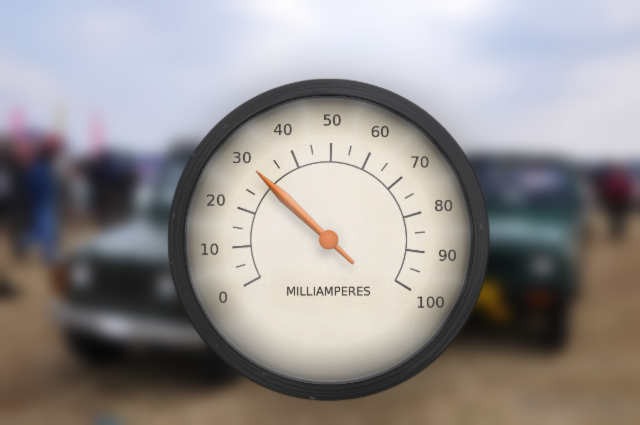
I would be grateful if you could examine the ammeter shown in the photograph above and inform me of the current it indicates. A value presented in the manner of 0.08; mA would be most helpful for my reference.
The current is 30; mA
